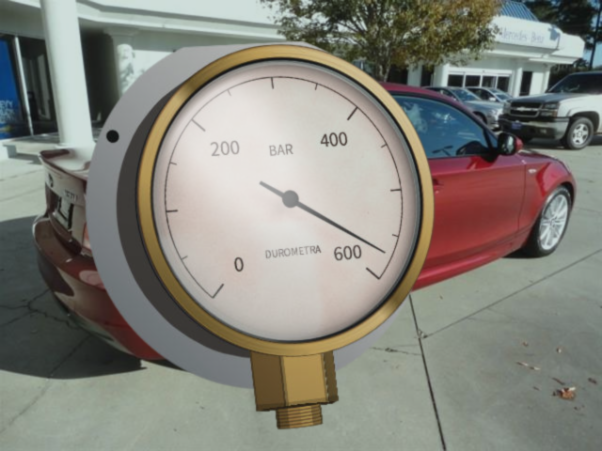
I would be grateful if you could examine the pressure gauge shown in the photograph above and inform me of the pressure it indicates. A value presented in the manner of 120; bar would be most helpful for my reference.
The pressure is 575; bar
